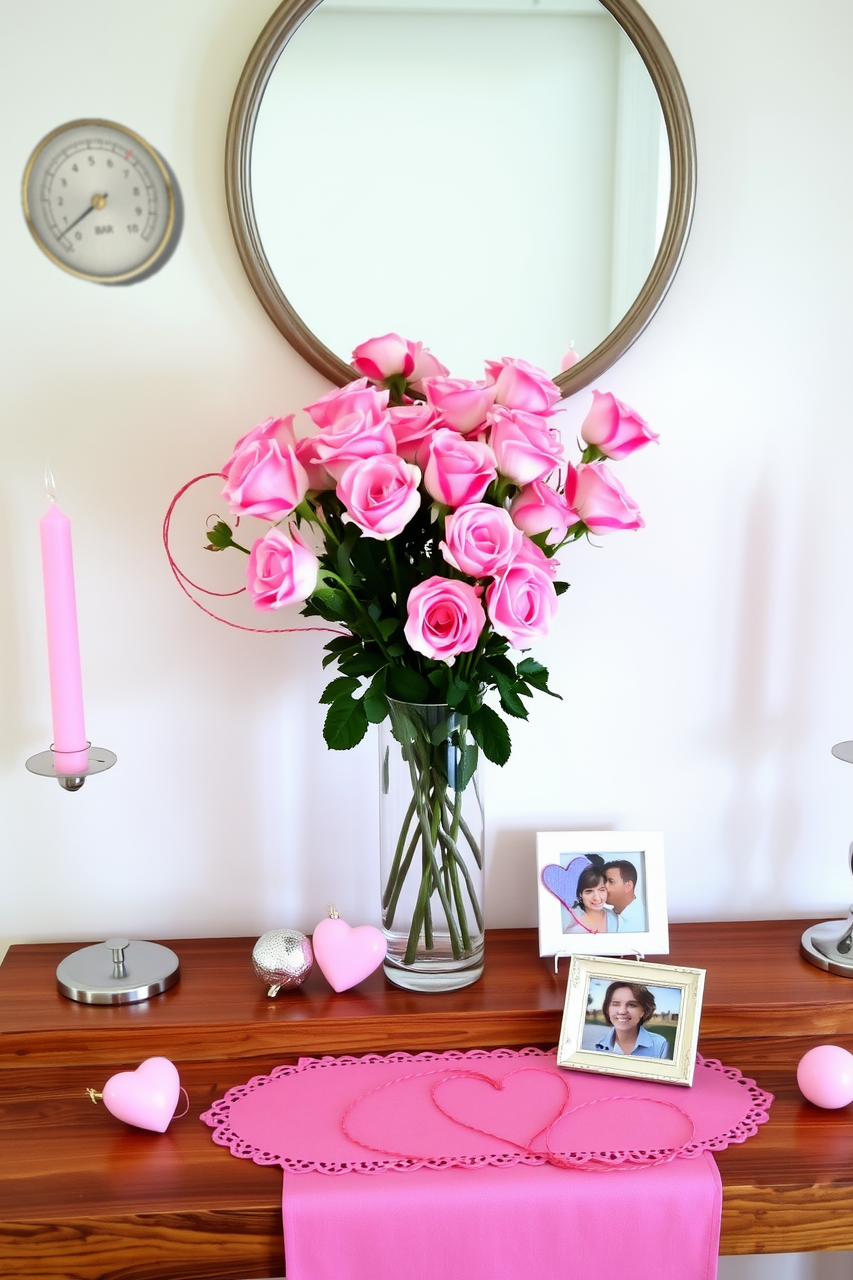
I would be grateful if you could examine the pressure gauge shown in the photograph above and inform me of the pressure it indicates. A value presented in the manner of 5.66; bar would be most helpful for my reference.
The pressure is 0.5; bar
